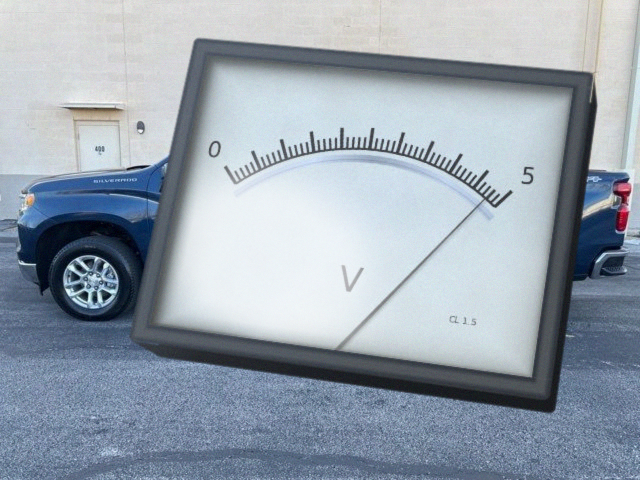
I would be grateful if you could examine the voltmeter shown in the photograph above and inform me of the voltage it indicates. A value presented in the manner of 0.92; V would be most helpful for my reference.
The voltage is 4.8; V
